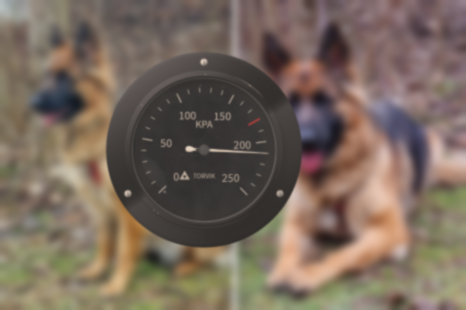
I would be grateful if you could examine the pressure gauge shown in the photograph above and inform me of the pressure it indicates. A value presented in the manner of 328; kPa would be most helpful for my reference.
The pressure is 210; kPa
